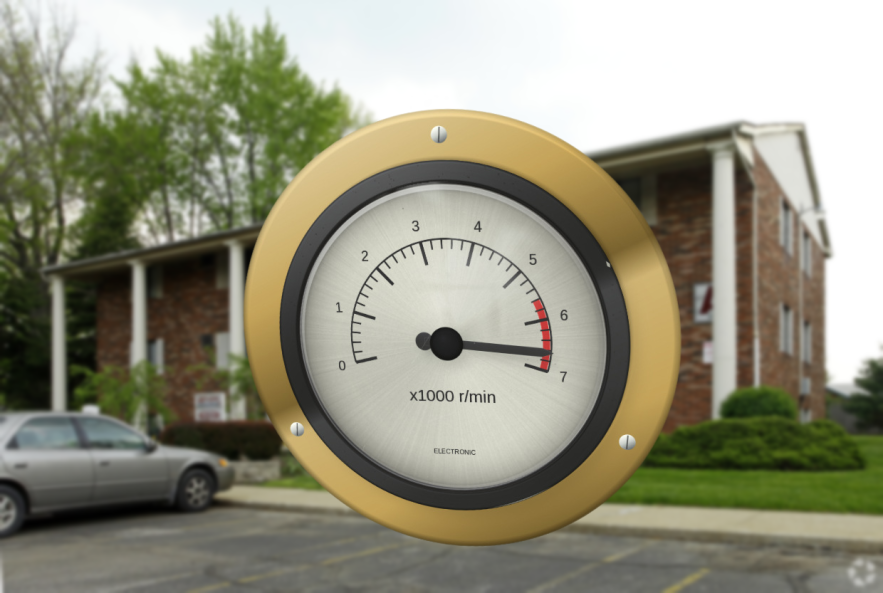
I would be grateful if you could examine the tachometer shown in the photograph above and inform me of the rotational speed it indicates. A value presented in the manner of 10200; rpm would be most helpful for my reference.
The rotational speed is 6600; rpm
